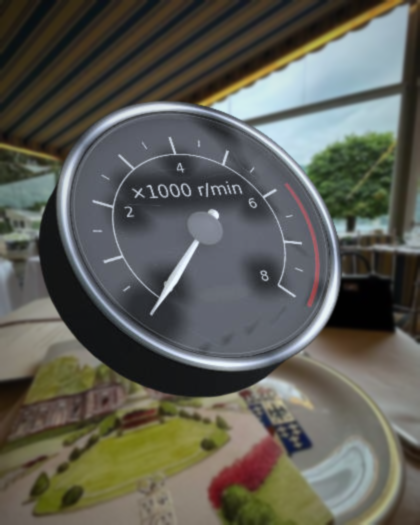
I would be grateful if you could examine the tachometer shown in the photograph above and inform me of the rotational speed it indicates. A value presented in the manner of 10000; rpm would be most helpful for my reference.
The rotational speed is 0; rpm
